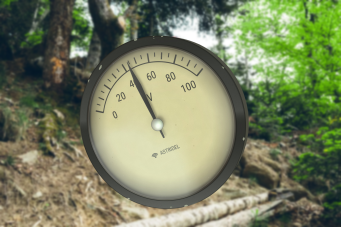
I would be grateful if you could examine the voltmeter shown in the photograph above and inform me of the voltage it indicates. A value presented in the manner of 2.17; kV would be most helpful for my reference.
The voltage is 45; kV
